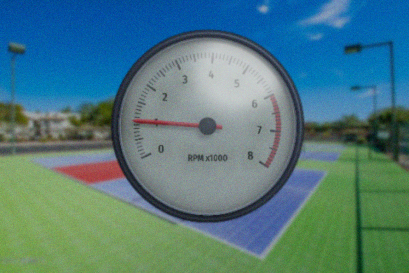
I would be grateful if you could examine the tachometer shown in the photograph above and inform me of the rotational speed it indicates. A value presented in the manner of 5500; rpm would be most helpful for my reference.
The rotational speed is 1000; rpm
